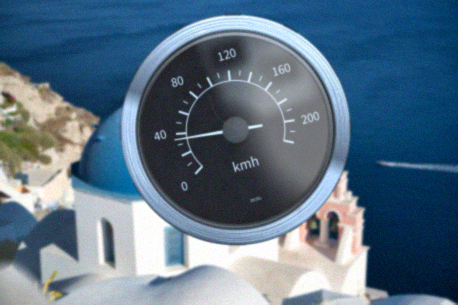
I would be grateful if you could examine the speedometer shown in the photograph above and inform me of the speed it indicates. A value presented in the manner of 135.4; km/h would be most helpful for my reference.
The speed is 35; km/h
